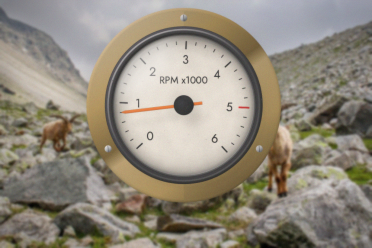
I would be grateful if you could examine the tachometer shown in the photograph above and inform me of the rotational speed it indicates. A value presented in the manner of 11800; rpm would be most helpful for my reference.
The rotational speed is 800; rpm
